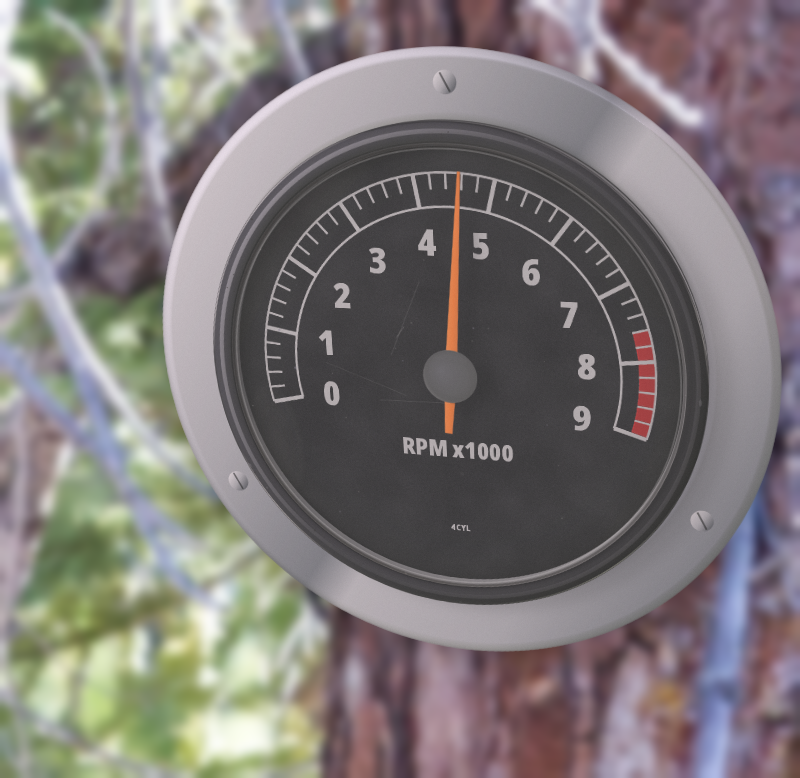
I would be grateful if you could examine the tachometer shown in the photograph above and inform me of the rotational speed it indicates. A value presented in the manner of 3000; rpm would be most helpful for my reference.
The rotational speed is 4600; rpm
